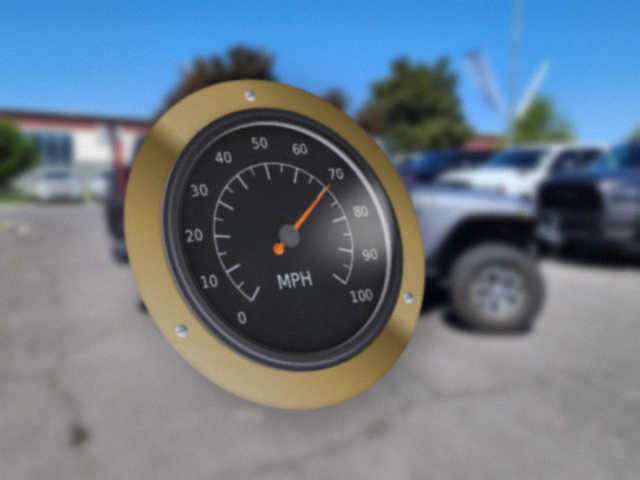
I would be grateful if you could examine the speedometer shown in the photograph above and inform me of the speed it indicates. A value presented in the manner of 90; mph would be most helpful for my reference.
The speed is 70; mph
